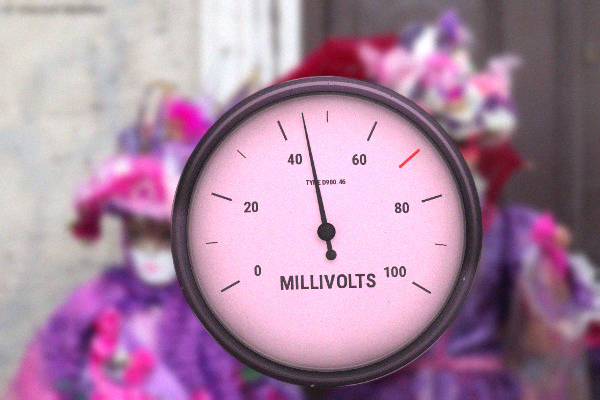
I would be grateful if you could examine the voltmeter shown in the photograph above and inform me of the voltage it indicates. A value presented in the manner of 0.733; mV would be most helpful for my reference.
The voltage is 45; mV
